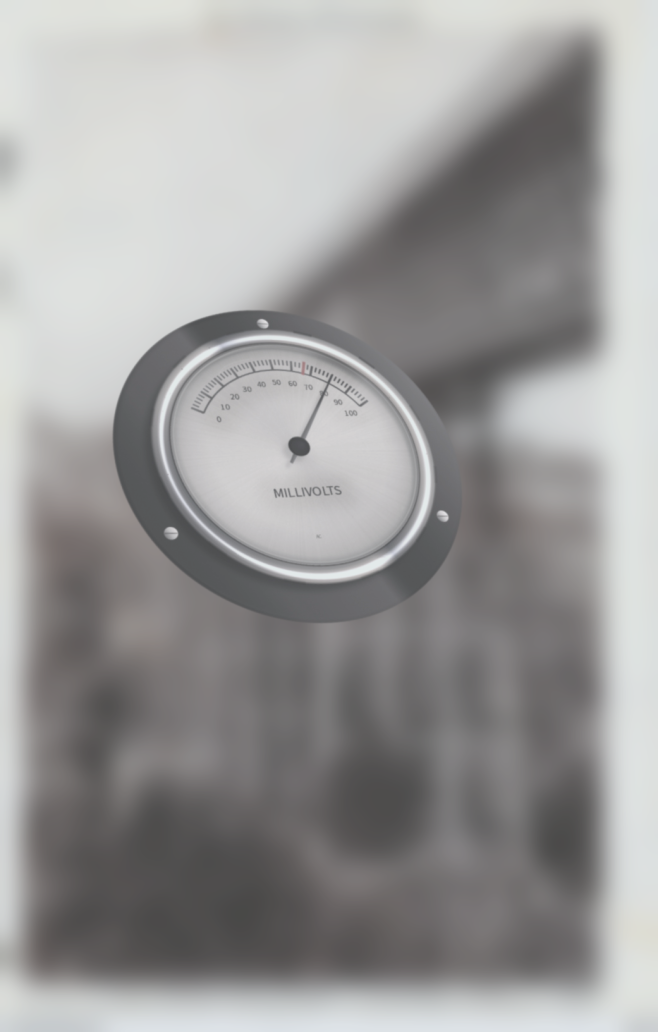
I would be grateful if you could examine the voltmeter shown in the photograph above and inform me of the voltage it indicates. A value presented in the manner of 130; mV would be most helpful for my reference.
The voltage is 80; mV
